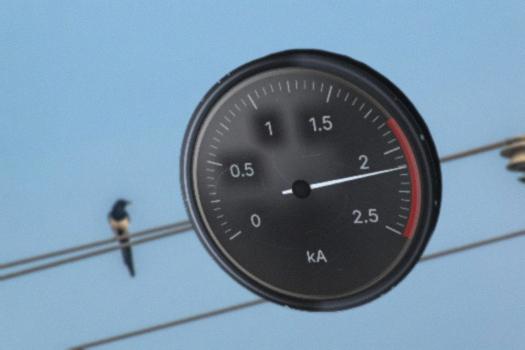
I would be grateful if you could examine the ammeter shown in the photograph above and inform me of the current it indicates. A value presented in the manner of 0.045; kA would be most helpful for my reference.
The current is 2.1; kA
